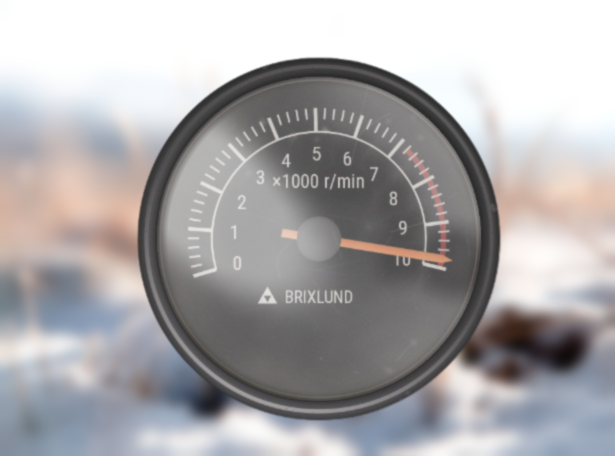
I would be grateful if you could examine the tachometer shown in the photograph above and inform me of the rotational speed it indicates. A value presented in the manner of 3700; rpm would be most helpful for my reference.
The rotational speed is 9800; rpm
